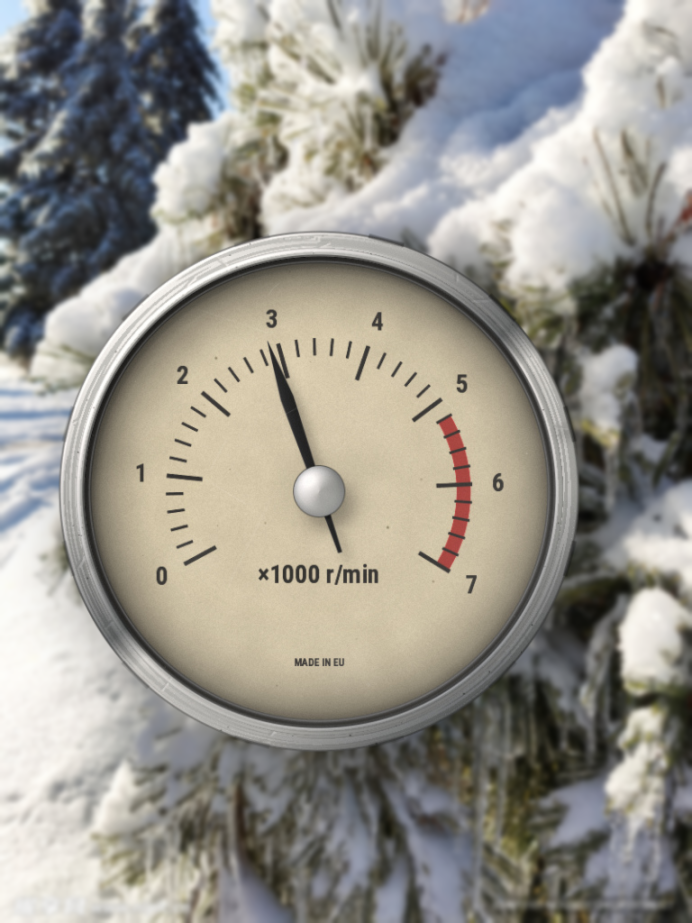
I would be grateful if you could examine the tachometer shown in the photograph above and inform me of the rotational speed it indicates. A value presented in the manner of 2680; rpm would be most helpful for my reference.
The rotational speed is 2900; rpm
